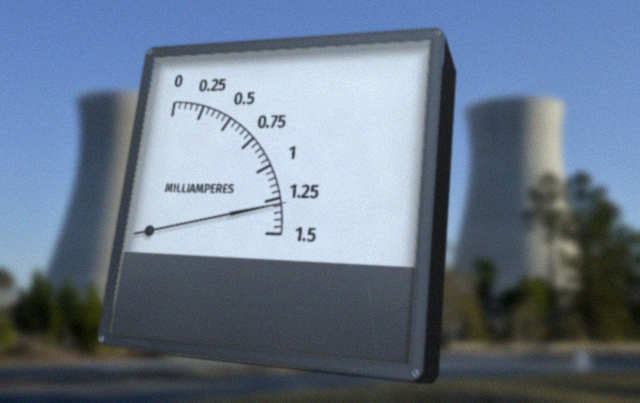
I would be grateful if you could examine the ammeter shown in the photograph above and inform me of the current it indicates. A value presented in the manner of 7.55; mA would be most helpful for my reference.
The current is 1.3; mA
